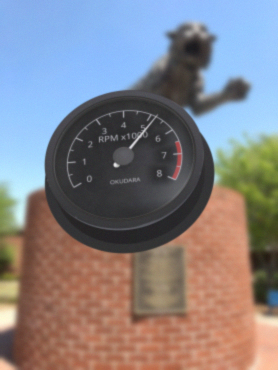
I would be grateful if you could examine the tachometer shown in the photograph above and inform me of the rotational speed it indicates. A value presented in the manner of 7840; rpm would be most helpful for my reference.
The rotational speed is 5250; rpm
